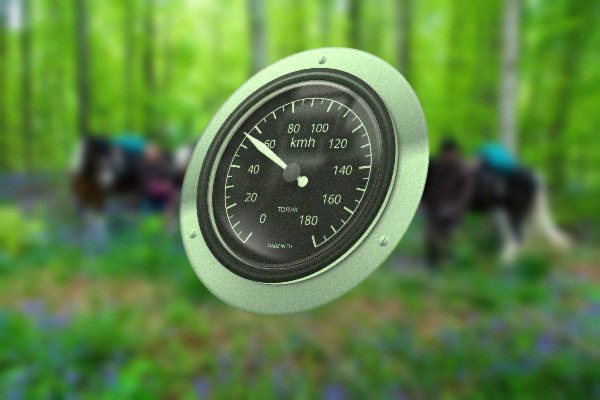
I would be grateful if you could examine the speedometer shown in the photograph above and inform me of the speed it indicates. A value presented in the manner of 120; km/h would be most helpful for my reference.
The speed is 55; km/h
